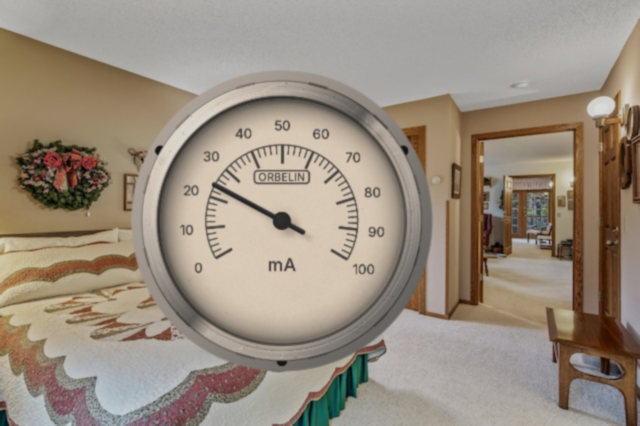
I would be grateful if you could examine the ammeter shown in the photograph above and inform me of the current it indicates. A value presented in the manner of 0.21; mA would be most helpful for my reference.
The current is 24; mA
